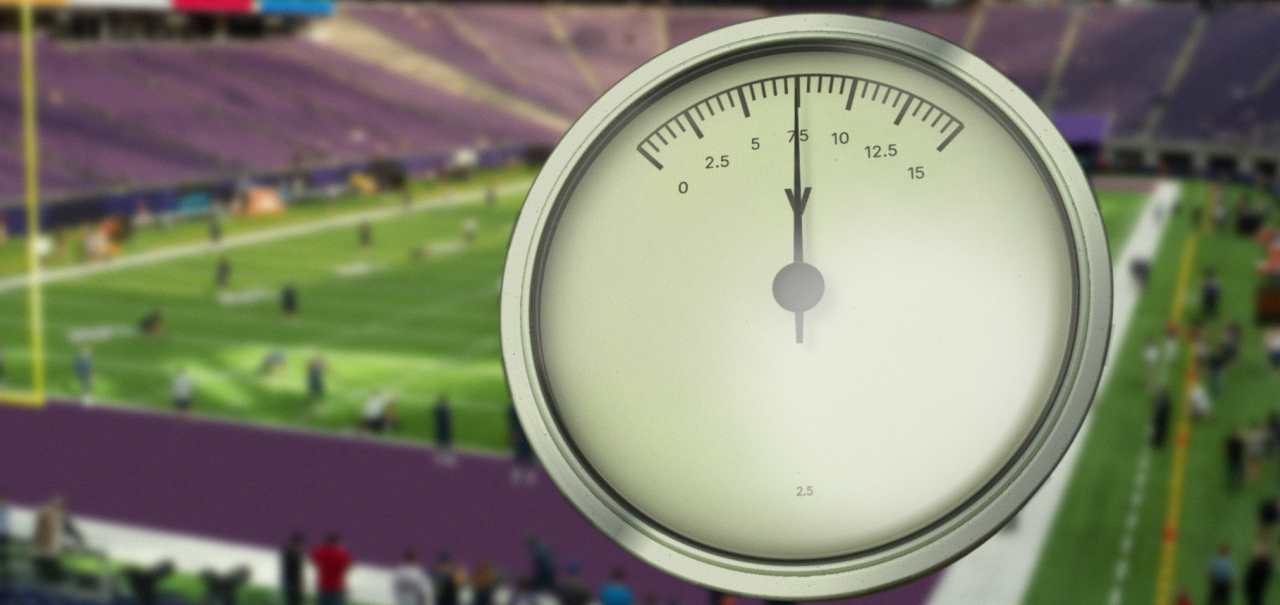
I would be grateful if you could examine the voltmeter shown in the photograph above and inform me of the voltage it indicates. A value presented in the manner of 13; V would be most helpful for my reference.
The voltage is 7.5; V
